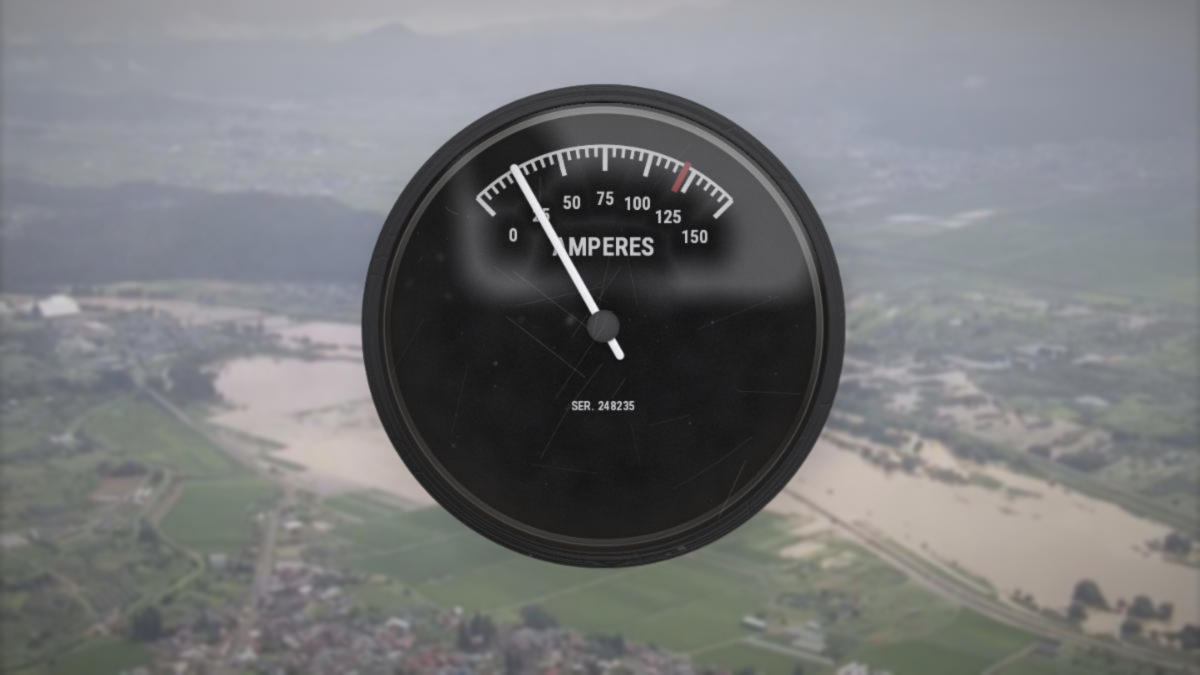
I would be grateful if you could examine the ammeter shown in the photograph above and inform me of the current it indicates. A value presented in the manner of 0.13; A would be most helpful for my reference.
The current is 25; A
